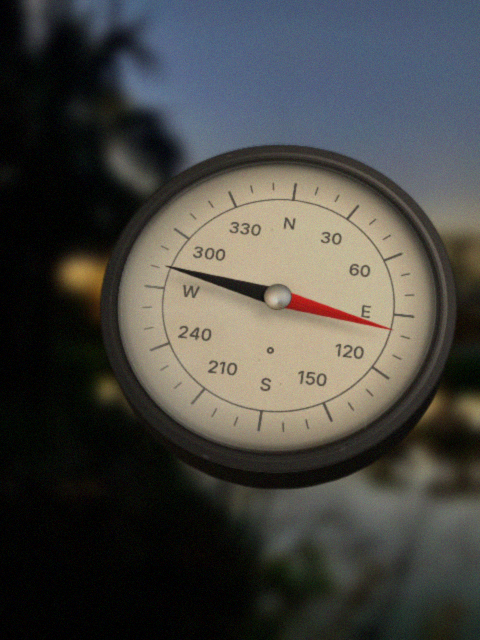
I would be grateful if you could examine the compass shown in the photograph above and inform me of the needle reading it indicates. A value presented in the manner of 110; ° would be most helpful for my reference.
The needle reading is 100; °
